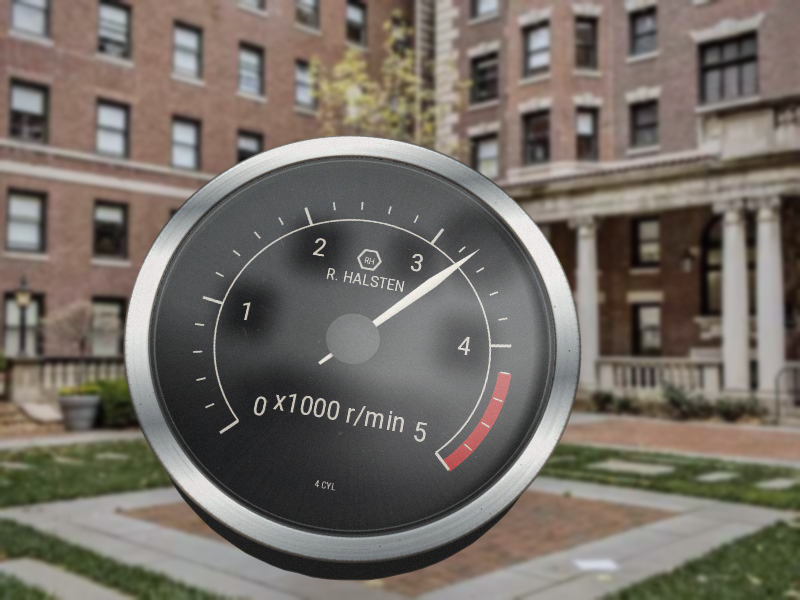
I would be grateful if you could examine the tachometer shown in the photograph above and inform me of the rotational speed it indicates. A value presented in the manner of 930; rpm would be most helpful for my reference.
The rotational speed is 3300; rpm
